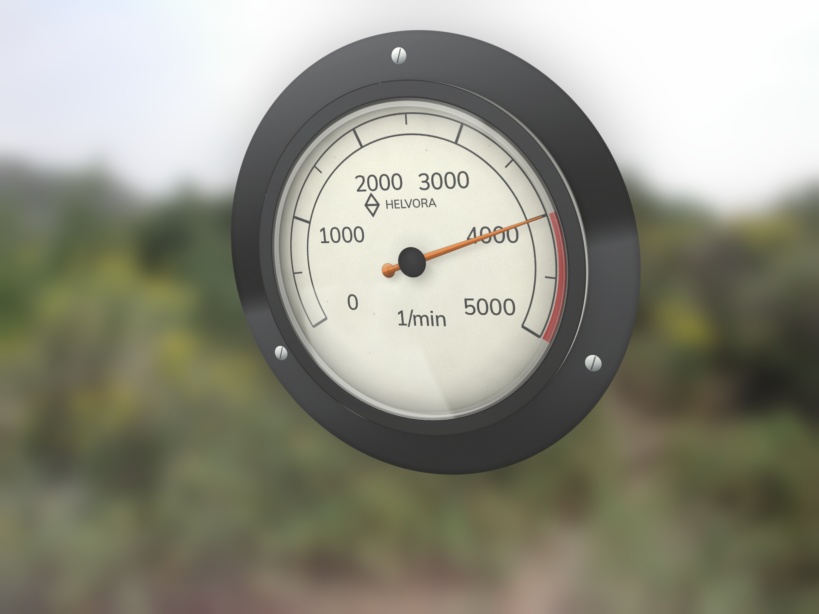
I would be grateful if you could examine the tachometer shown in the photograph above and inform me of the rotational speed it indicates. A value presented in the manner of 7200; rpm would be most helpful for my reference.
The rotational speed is 4000; rpm
